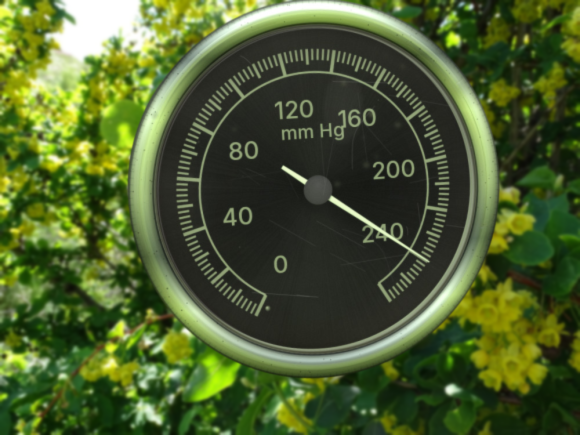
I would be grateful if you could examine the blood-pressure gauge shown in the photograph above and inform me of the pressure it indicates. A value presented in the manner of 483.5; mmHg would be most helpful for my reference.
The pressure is 240; mmHg
